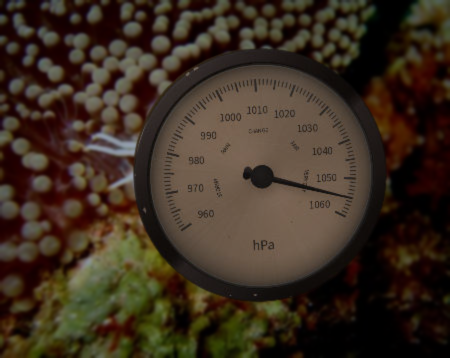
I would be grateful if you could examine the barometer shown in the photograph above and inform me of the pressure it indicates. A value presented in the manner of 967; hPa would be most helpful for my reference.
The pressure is 1055; hPa
